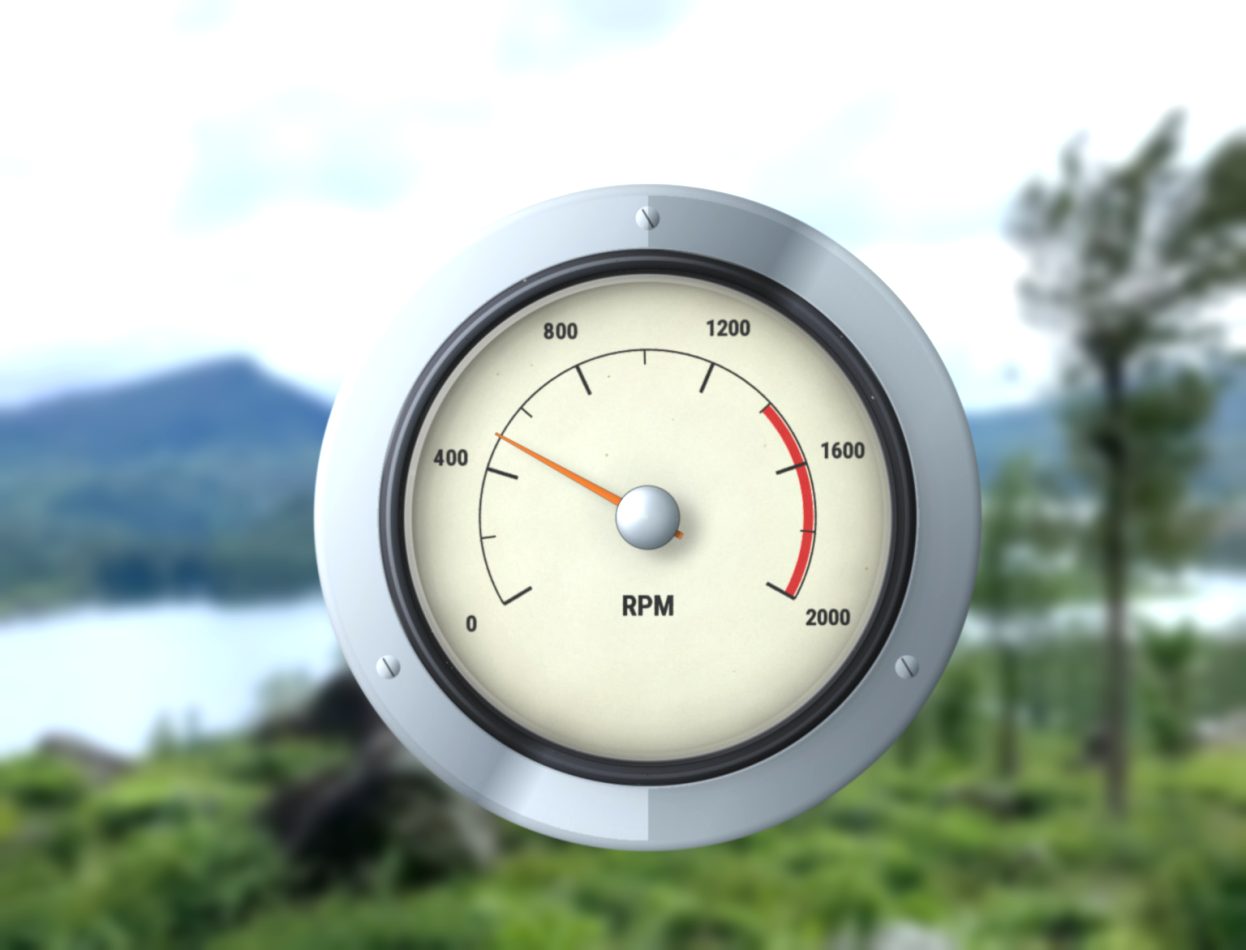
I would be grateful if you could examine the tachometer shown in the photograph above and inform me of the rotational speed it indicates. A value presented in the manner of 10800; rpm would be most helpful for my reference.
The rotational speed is 500; rpm
